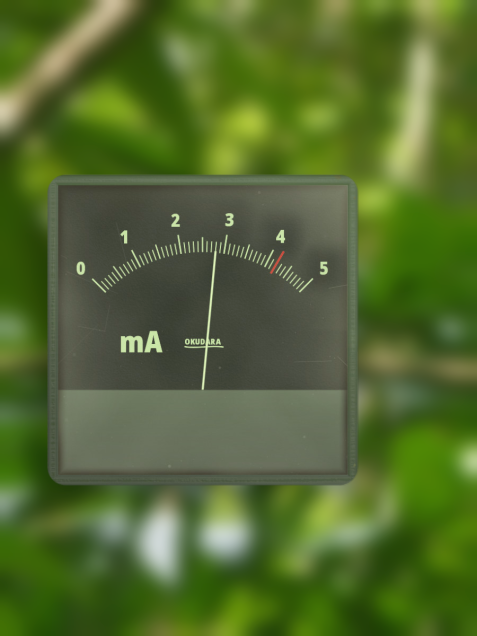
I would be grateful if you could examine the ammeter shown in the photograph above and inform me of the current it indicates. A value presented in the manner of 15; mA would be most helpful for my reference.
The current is 2.8; mA
